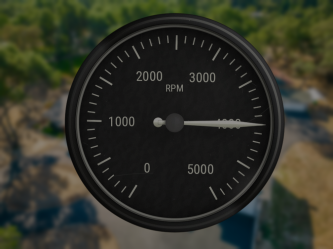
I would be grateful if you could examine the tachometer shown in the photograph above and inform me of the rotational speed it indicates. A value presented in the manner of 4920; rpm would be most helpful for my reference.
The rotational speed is 4000; rpm
